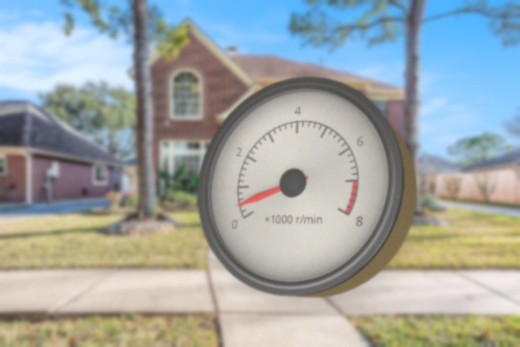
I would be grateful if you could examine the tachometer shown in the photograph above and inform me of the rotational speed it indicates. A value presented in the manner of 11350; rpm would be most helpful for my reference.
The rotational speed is 400; rpm
